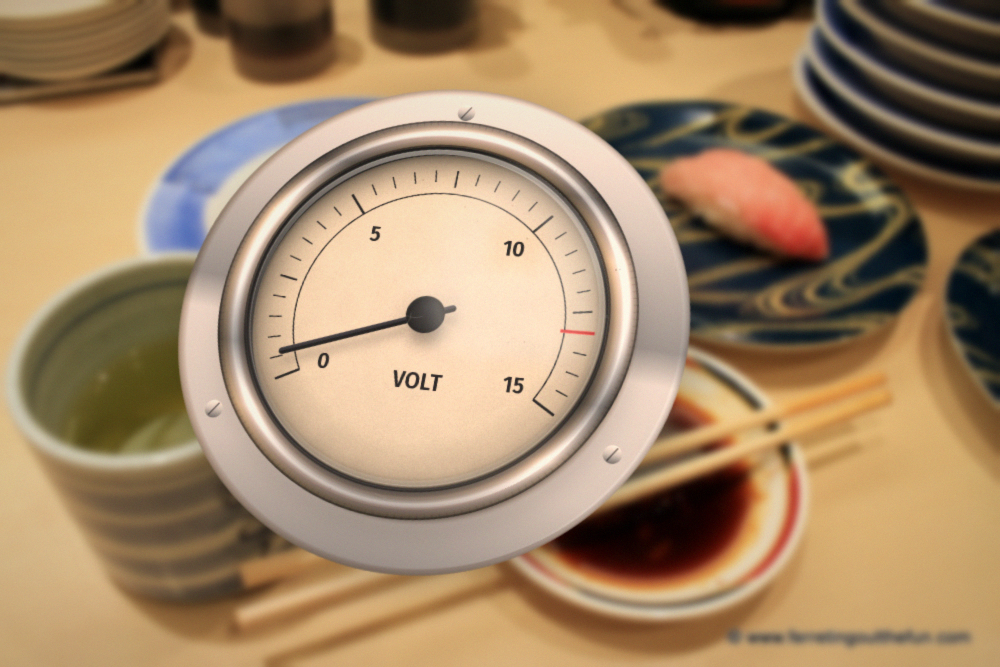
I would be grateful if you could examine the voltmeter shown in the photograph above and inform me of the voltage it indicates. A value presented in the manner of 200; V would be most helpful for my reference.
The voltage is 0.5; V
